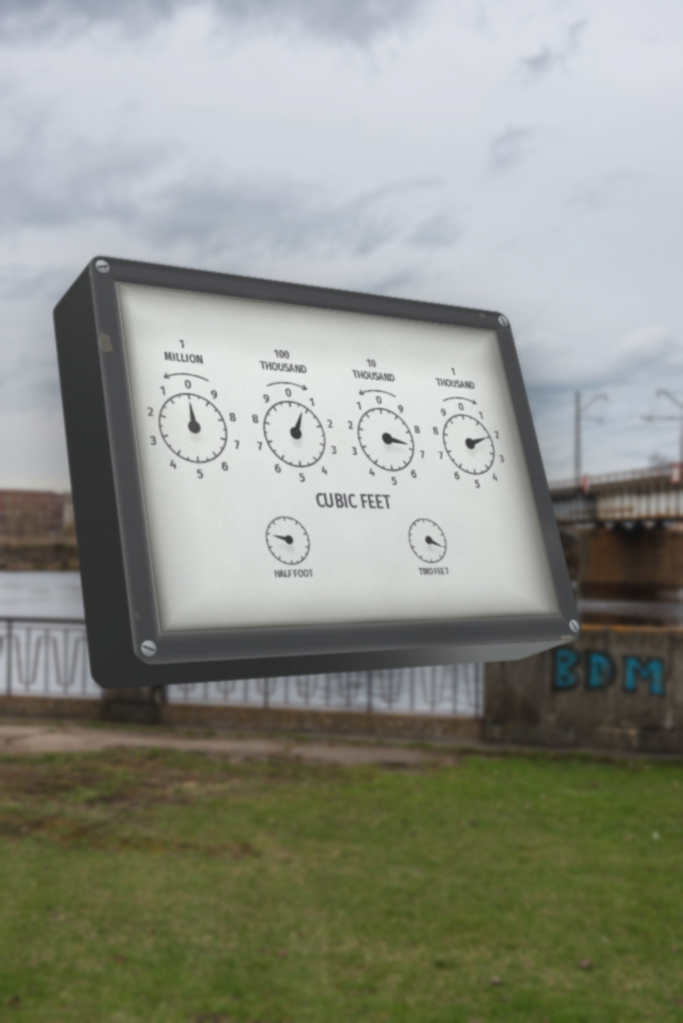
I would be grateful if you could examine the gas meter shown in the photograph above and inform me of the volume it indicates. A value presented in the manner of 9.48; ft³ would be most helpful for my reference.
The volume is 7200; ft³
